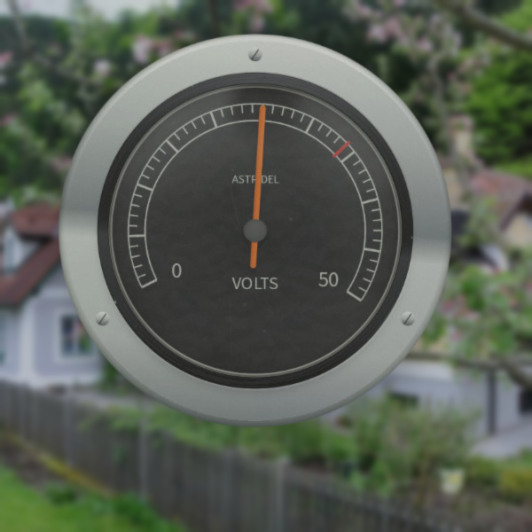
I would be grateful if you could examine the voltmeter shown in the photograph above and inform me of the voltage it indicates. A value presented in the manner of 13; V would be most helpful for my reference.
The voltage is 25; V
